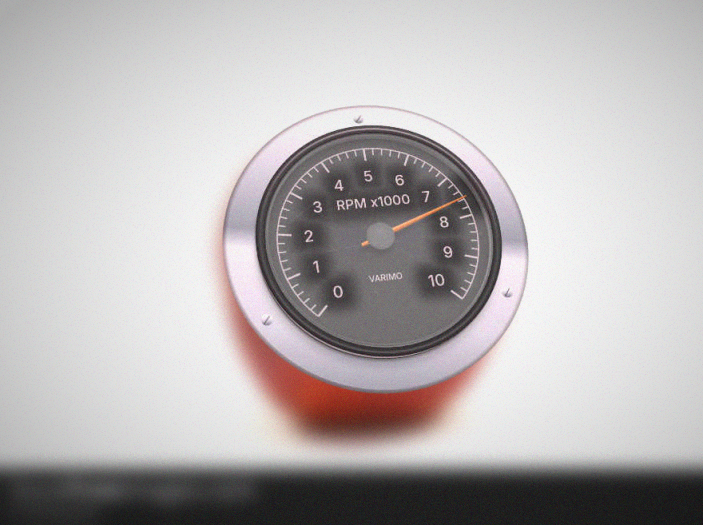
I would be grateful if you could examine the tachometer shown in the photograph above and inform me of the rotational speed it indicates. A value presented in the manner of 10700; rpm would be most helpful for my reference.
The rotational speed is 7600; rpm
